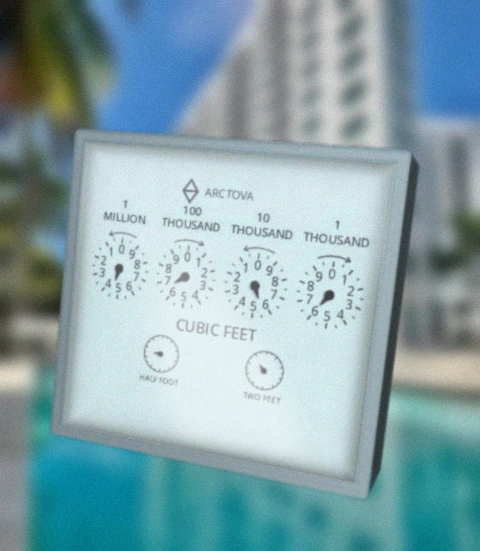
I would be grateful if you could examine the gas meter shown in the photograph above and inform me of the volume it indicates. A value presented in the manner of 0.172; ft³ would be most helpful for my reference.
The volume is 465600; ft³
